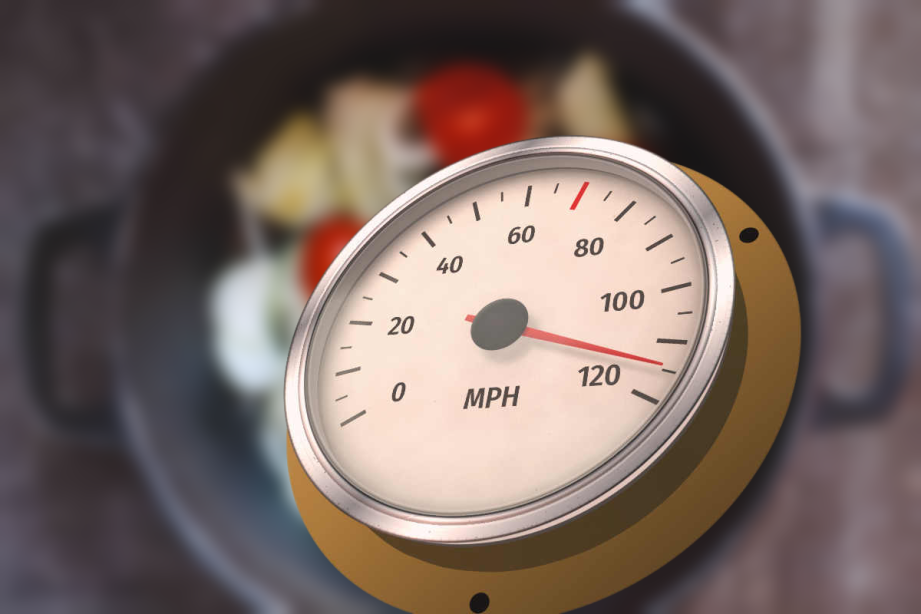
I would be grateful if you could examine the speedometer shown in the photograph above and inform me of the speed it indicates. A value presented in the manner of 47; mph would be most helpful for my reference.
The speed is 115; mph
